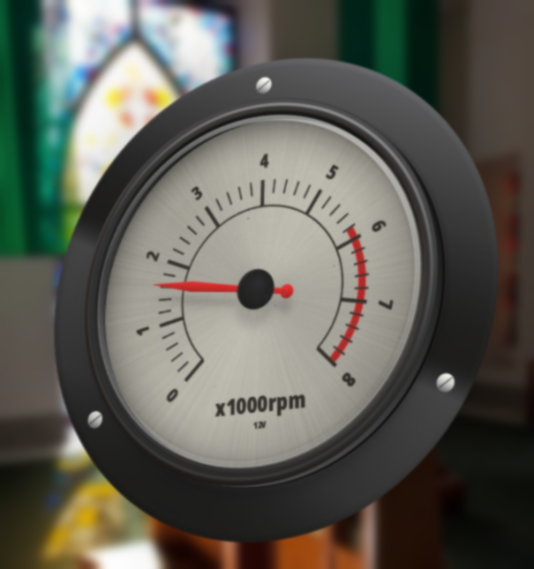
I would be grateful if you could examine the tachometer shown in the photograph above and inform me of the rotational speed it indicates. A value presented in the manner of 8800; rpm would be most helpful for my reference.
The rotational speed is 1600; rpm
